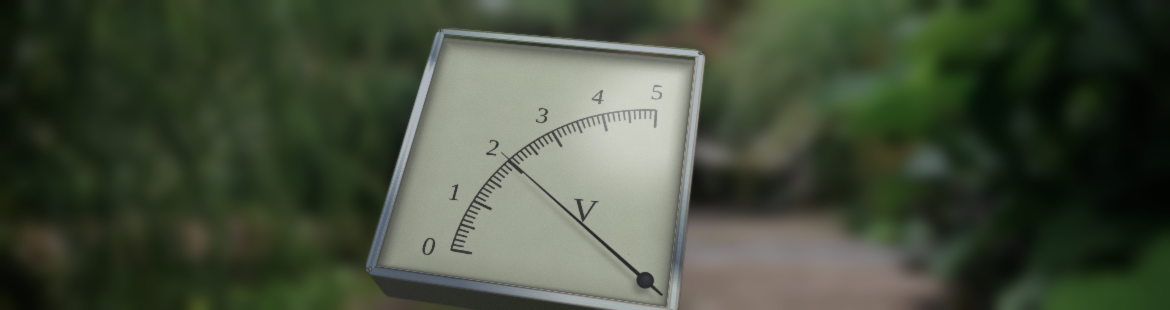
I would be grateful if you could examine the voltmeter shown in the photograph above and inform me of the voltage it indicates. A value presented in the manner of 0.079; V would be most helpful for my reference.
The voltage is 2; V
